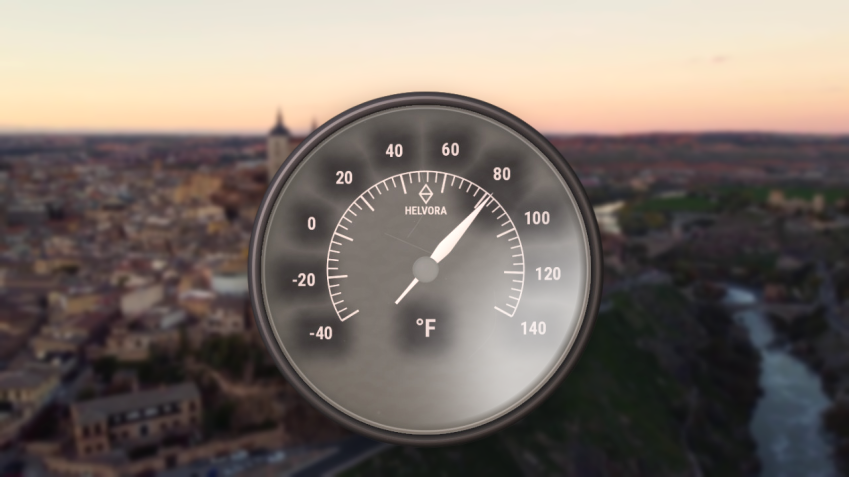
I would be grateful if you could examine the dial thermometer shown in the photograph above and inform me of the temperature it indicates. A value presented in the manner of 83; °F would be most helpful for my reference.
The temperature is 82; °F
